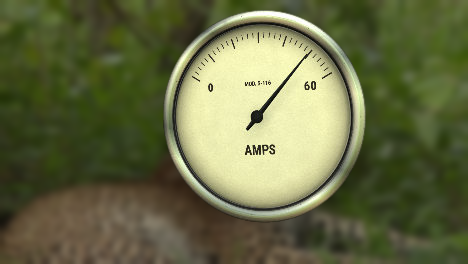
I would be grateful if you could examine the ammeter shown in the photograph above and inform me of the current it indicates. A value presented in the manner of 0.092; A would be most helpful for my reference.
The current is 50; A
